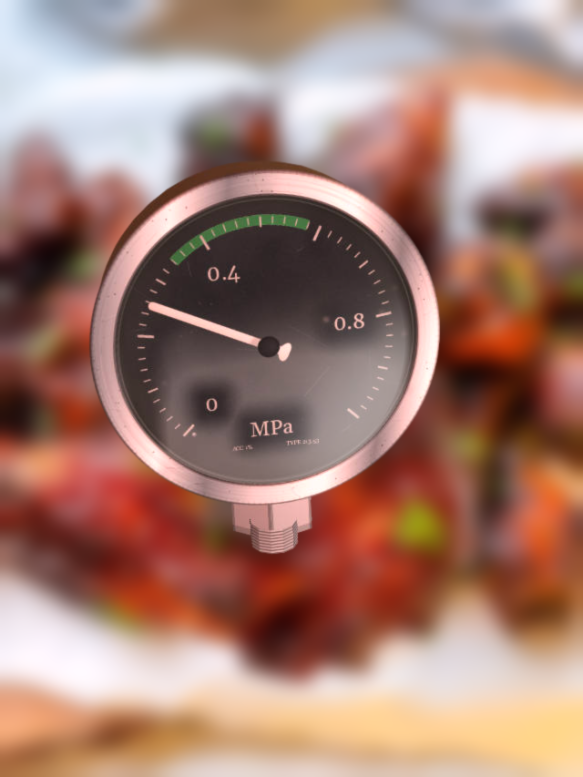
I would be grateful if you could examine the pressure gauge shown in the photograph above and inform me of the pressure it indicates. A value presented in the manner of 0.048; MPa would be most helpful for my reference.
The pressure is 0.26; MPa
